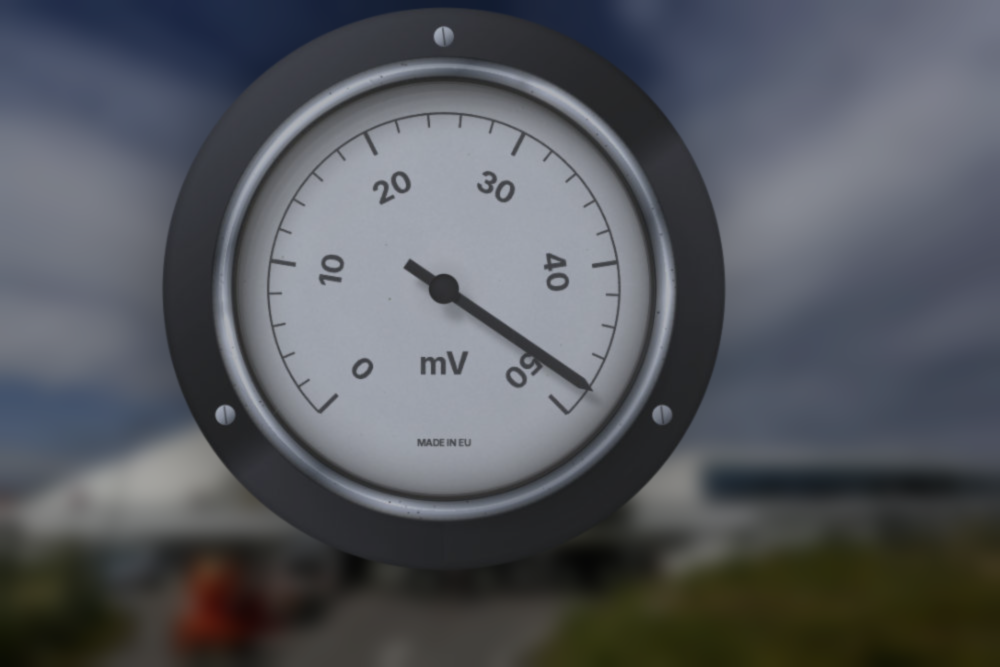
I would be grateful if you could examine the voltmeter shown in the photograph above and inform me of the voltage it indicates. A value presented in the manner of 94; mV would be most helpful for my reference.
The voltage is 48; mV
